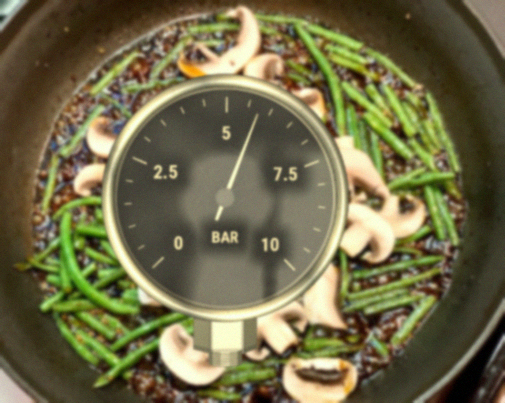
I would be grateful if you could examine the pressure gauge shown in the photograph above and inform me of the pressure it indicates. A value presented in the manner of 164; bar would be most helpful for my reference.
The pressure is 5.75; bar
